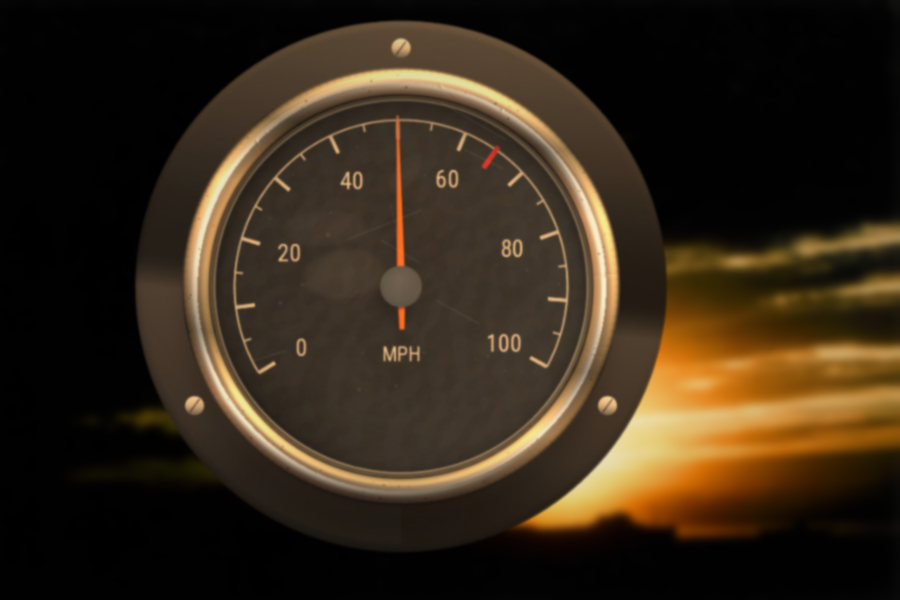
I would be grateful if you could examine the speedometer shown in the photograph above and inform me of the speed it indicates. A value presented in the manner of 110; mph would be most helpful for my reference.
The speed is 50; mph
